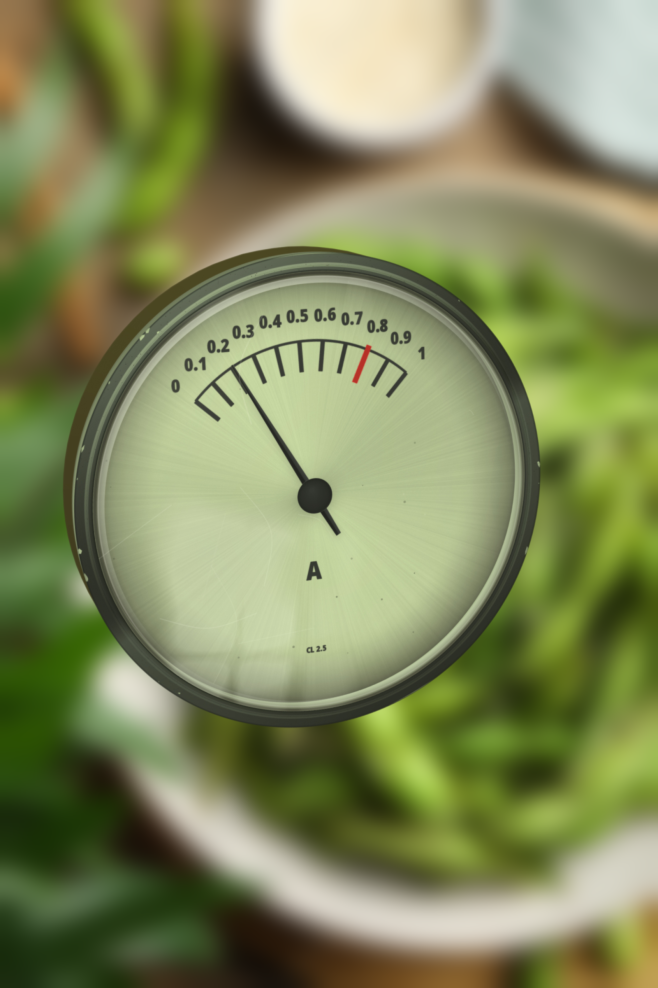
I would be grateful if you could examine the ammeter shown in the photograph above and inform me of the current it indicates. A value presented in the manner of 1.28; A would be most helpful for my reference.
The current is 0.2; A
